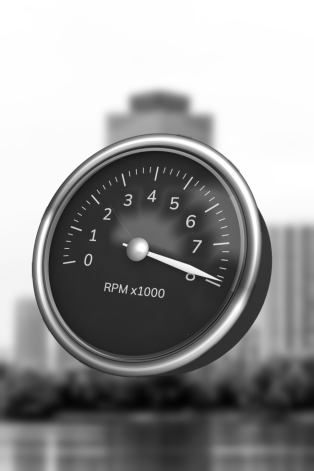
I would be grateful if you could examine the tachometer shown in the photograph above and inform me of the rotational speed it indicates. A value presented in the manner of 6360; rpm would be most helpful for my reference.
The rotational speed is 7900; rpm
